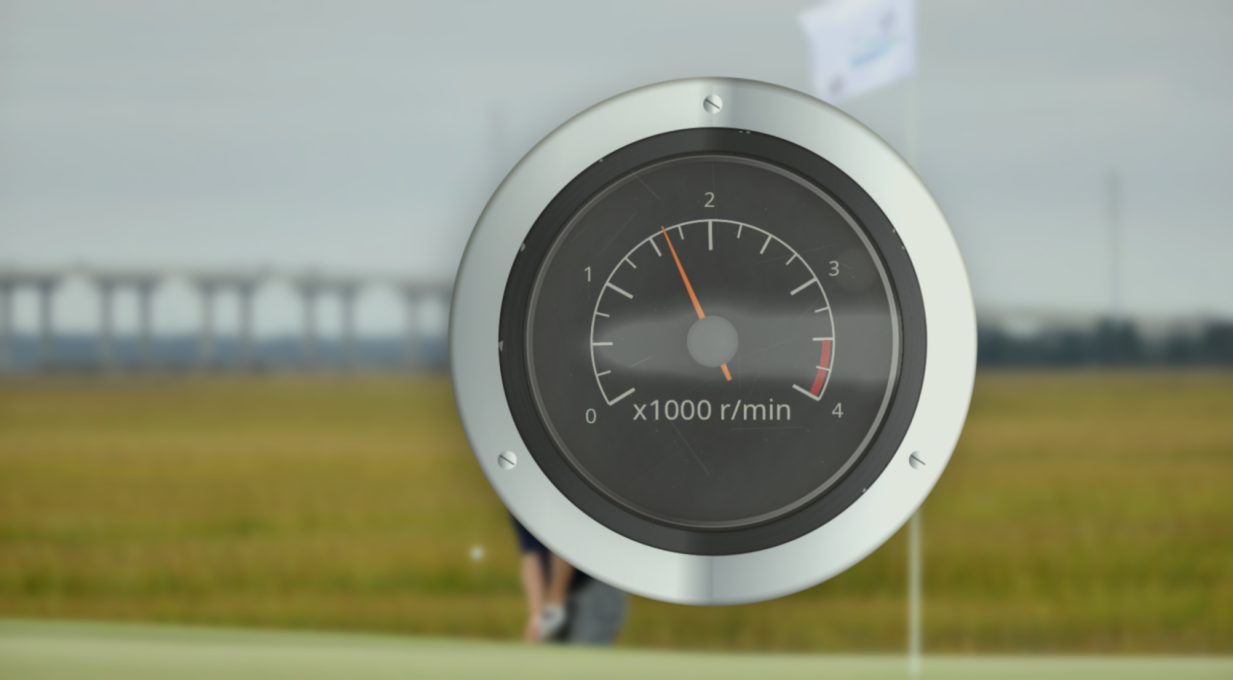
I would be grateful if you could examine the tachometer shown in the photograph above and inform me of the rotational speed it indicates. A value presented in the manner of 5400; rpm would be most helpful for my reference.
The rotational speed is 1625; rpm
